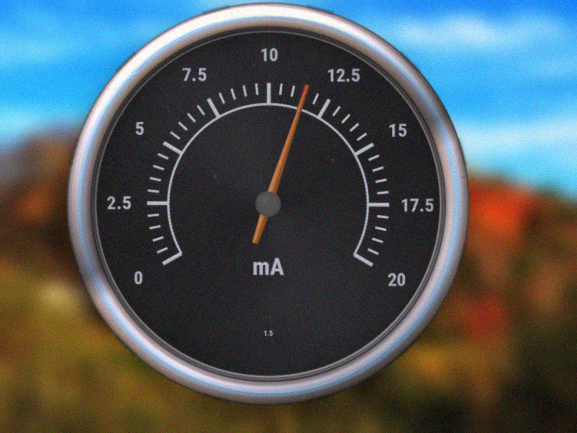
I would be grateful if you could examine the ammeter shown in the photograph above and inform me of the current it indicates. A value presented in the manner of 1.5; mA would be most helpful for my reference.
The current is 11.5; mA
